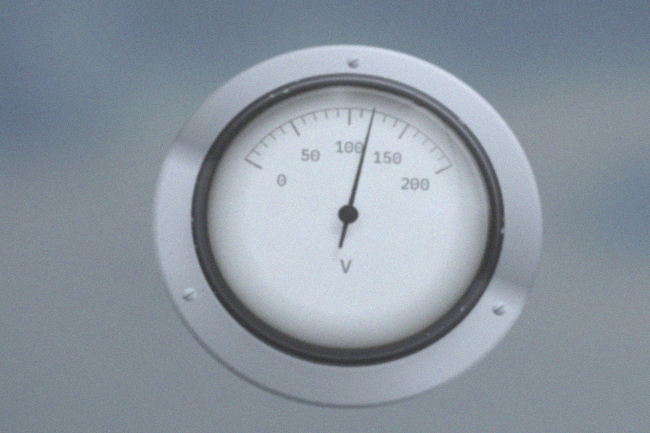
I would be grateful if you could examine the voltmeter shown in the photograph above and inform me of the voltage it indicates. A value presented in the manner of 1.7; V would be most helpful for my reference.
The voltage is 120; V
